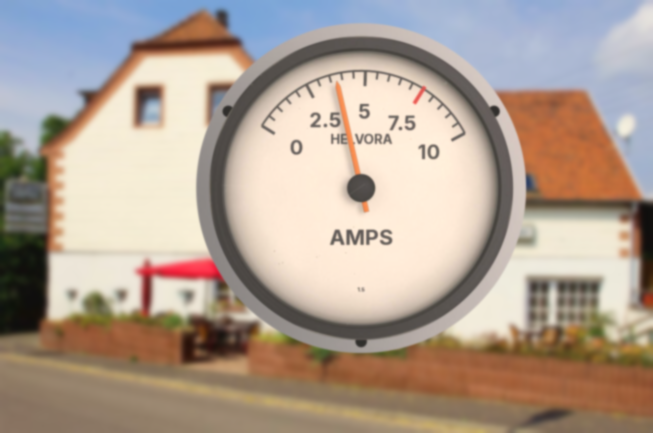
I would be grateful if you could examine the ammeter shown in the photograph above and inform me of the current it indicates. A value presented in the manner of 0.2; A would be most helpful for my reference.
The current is 3.75; A
